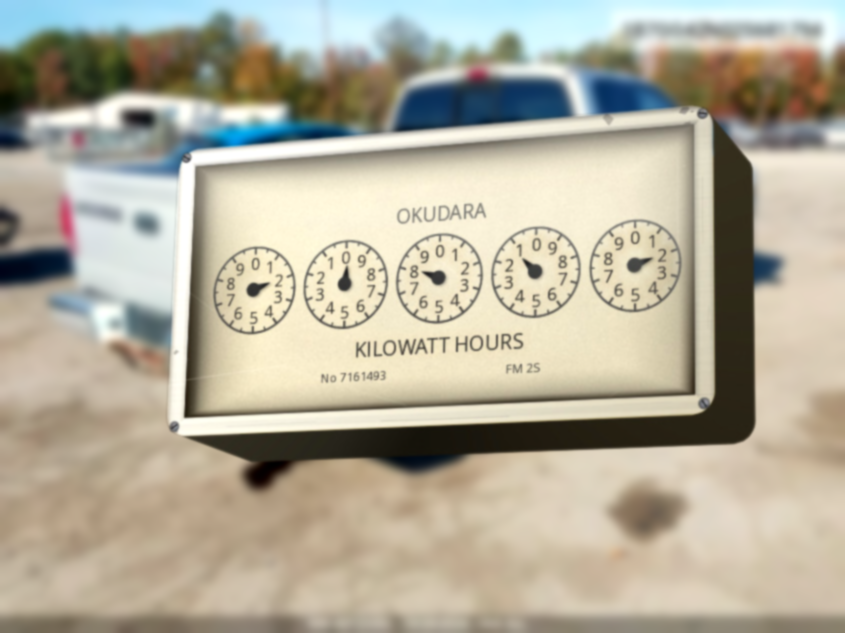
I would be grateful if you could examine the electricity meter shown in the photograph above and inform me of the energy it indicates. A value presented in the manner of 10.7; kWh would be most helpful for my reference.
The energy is 19812; kWh
